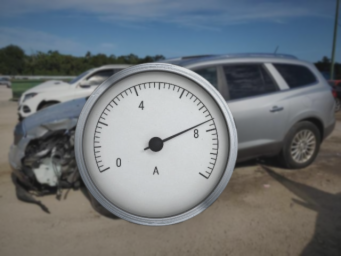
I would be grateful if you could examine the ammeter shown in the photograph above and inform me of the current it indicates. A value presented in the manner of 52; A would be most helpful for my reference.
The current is 7.6; A
